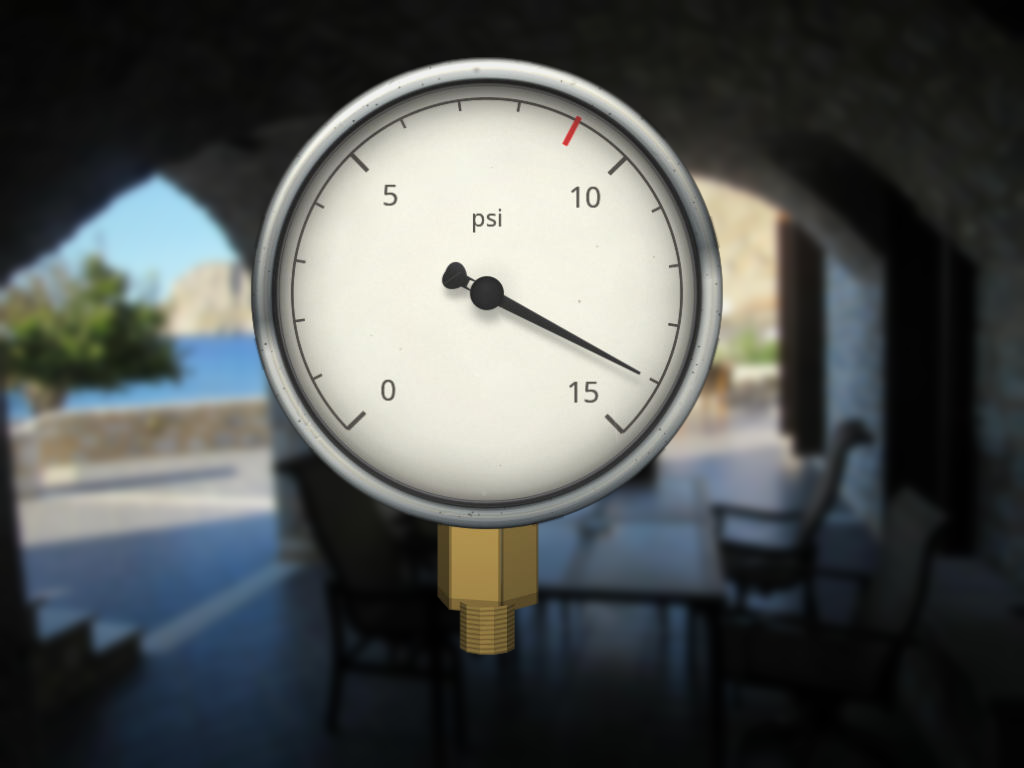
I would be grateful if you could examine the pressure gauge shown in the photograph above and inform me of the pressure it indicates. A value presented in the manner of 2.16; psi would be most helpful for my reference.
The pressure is 14; psi
